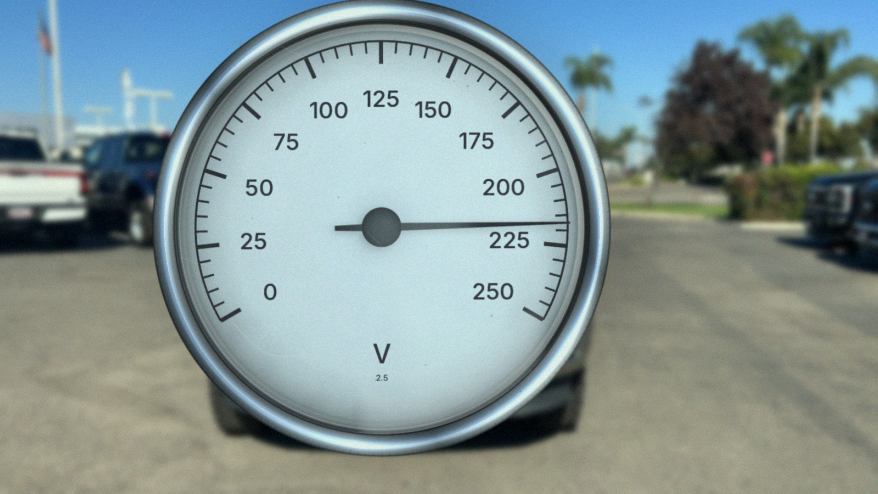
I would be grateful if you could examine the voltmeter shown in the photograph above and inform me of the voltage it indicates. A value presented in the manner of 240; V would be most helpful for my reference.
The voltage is 217.5; V
